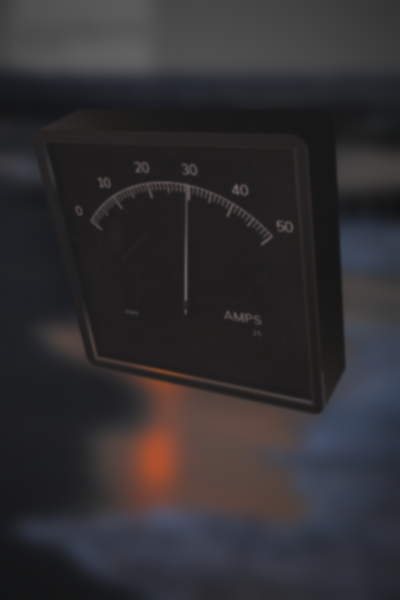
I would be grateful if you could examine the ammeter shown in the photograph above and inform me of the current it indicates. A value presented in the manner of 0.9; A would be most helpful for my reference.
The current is 30; A
